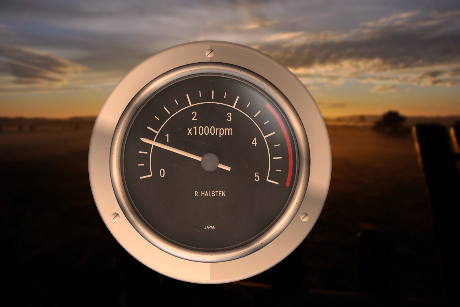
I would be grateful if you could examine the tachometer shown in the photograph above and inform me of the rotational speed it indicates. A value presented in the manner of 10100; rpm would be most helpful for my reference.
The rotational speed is 750; rpm
